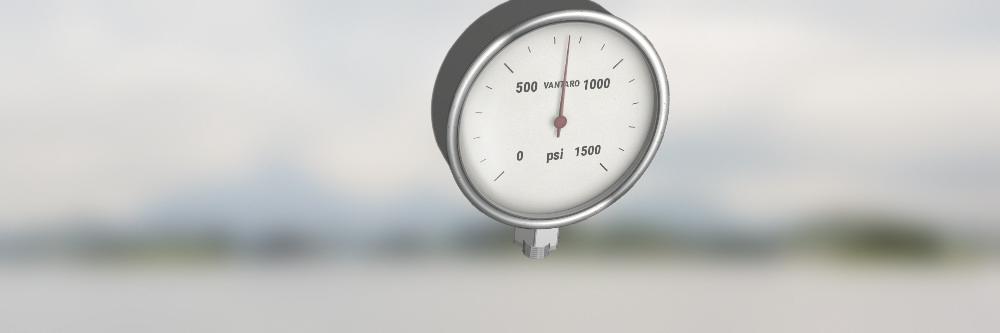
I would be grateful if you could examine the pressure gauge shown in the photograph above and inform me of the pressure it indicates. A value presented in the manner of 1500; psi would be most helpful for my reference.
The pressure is 750; psi
